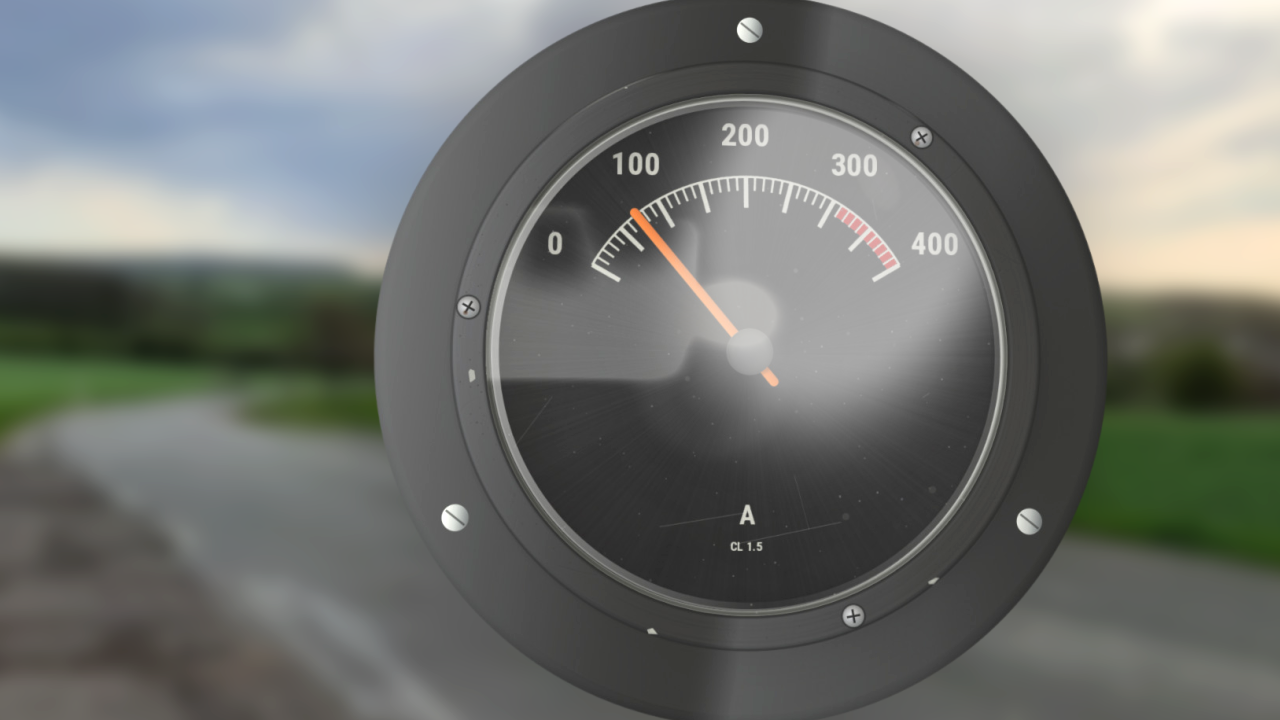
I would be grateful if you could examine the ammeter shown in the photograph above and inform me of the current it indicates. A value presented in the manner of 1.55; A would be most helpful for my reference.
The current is 70; A
